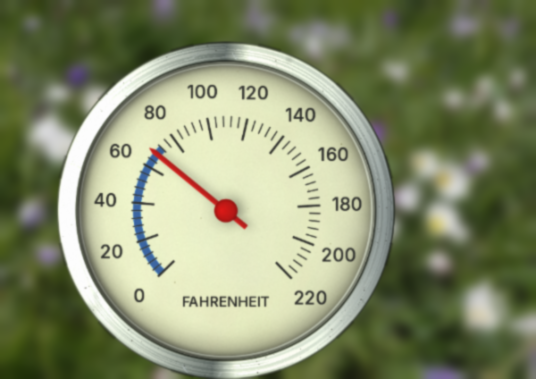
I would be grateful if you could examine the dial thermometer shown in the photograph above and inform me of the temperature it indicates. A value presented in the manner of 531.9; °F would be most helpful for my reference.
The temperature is 68; °F
